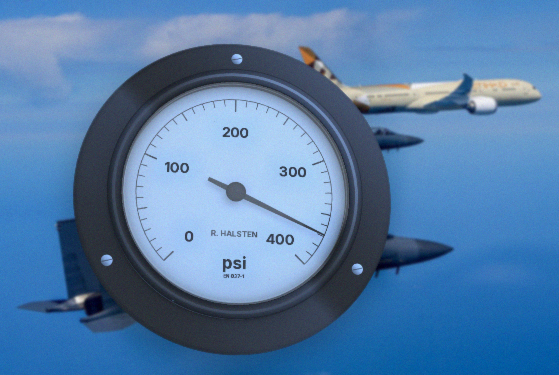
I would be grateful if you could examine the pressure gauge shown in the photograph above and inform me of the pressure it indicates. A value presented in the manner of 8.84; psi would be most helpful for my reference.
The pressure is 370; psi
